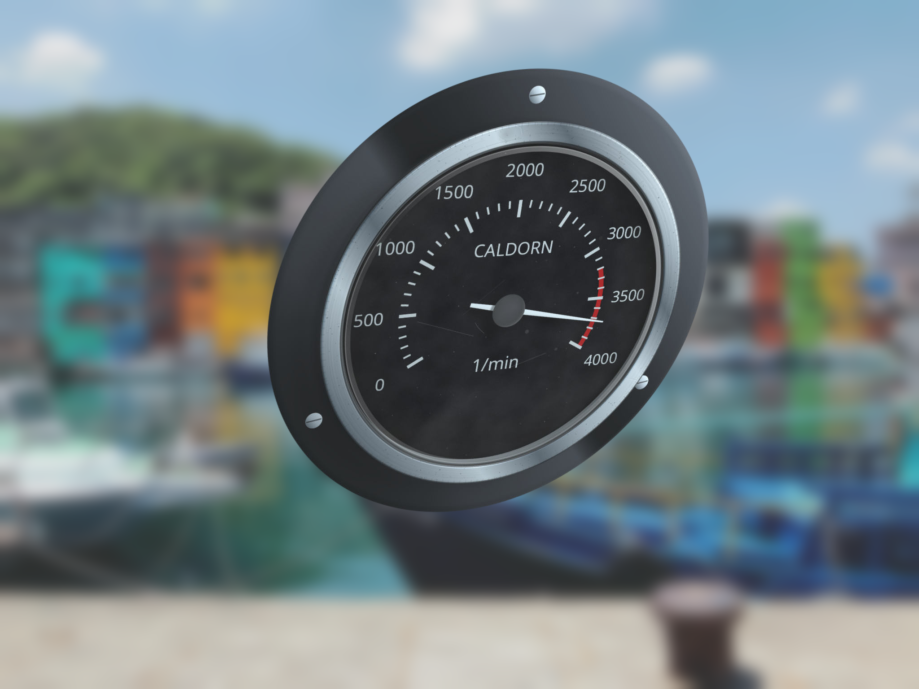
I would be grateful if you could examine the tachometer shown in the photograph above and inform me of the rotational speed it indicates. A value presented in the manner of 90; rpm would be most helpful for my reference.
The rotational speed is 3700; rpm
